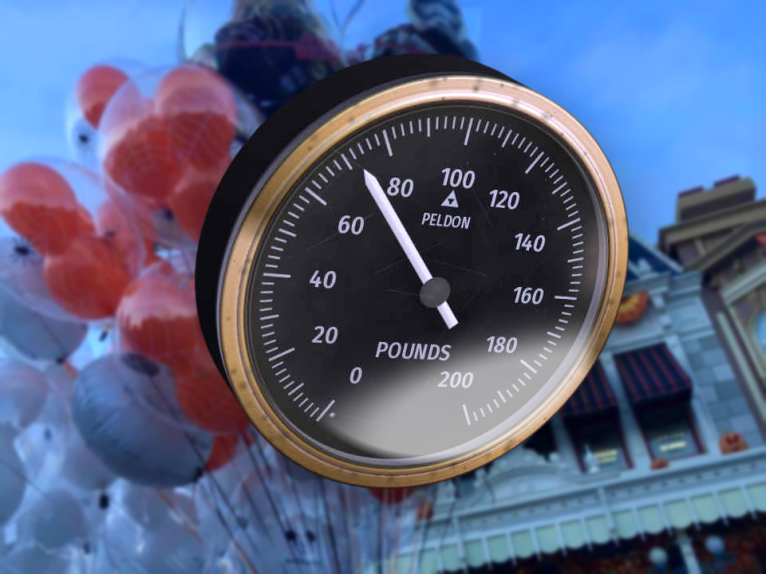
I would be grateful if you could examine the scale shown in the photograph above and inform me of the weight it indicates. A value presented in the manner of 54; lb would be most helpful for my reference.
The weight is 72; lb
